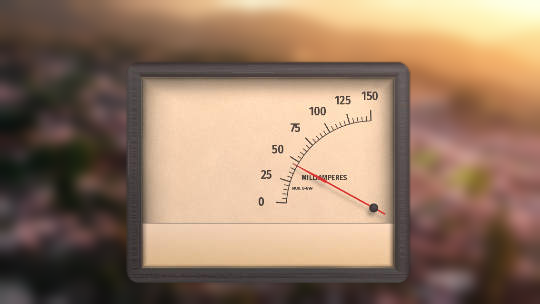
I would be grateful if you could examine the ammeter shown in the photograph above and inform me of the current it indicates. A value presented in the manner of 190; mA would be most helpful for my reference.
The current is 45; mA
